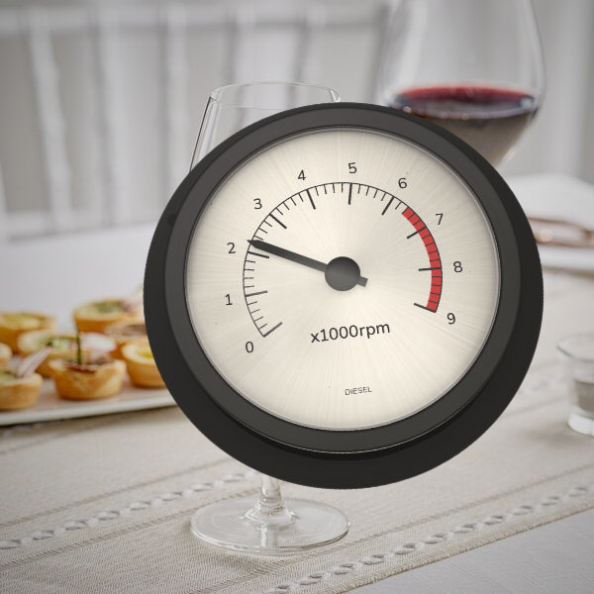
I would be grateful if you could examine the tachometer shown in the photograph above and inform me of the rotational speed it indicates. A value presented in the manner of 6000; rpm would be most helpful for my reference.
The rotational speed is 2200; rpm
